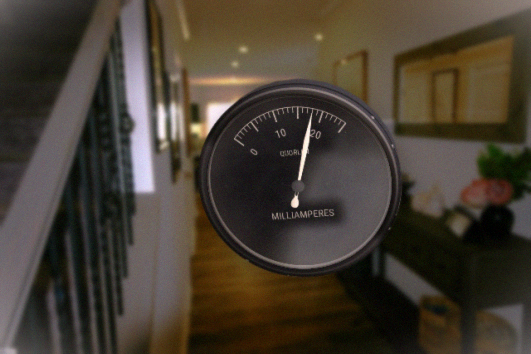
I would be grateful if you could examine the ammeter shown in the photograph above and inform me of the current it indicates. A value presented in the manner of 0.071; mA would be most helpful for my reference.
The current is 18; mA
